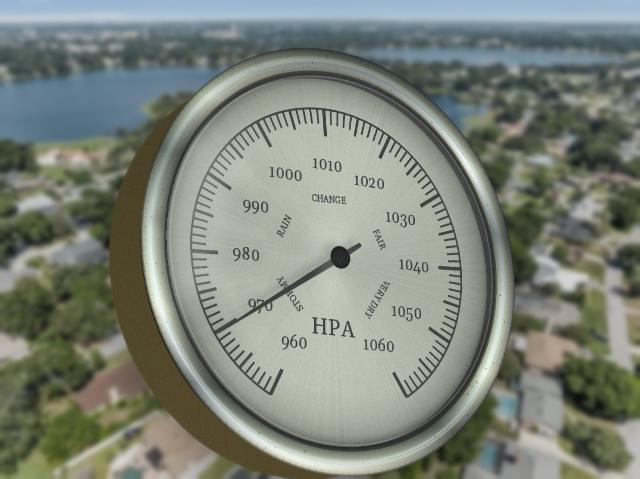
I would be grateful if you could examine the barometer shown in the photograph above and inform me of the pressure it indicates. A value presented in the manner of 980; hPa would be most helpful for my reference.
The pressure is 970; hPa
